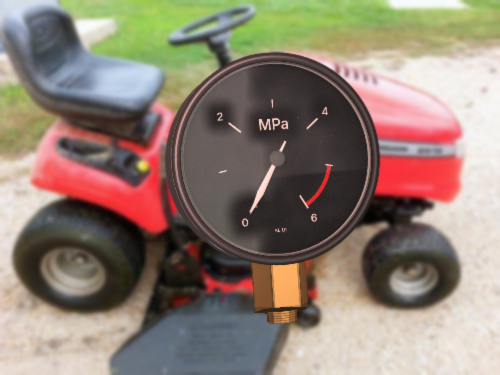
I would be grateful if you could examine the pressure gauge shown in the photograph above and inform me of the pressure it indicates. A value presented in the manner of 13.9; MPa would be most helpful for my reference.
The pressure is 0; MPa
